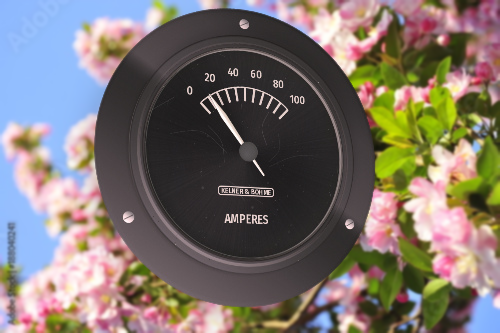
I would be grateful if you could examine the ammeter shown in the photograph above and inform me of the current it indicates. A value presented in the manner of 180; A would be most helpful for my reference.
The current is 10; A
